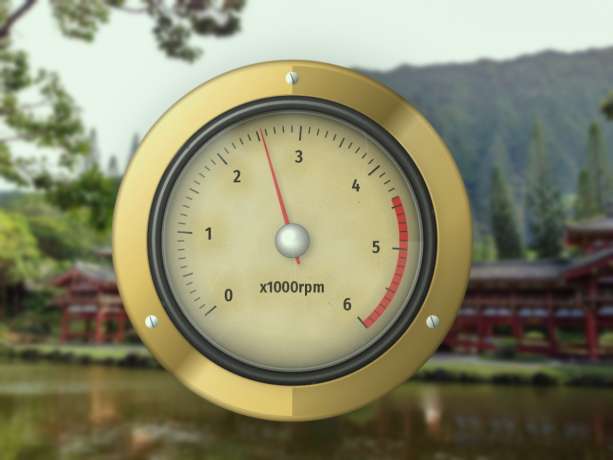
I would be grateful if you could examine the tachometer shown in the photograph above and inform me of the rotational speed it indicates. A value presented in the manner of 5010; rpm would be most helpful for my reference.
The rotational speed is 2550; rpm
